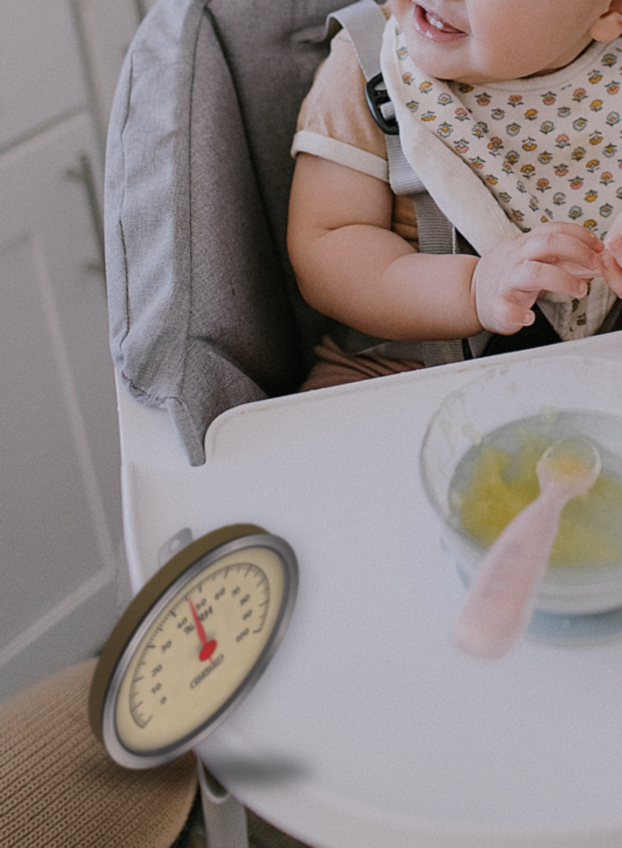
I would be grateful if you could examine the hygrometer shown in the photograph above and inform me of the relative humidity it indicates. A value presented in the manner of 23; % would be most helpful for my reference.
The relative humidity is 45; %
